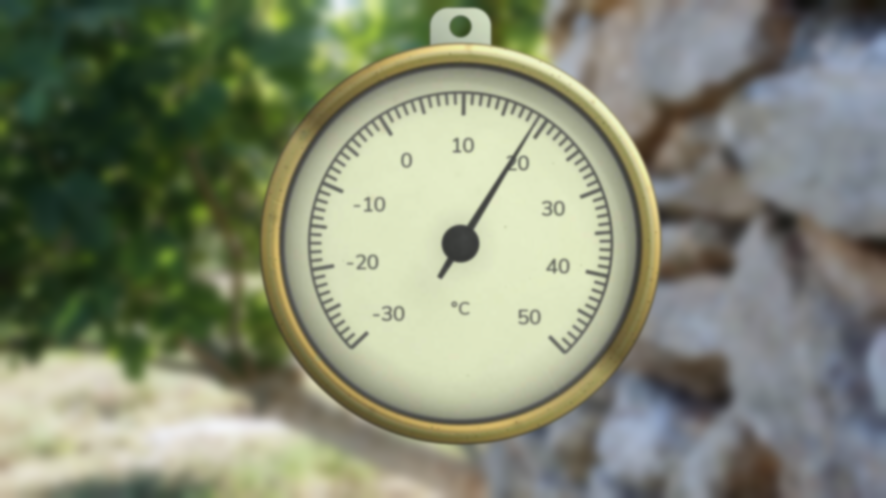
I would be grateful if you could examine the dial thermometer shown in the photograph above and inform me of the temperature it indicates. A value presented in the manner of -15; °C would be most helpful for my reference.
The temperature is 19; °C
